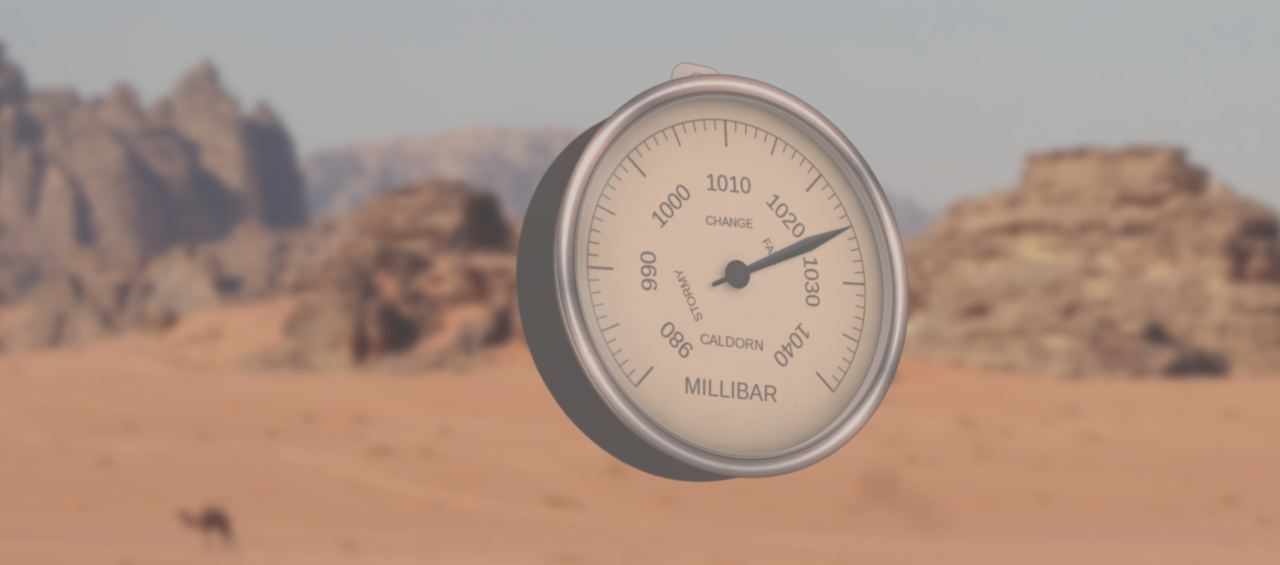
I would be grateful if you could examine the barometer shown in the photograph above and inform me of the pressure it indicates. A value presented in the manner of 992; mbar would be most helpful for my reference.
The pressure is 1025; mbar
